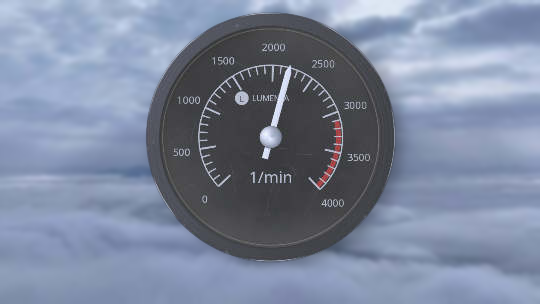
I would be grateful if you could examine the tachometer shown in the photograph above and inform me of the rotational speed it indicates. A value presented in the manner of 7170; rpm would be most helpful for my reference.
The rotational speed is 2200; rpm
